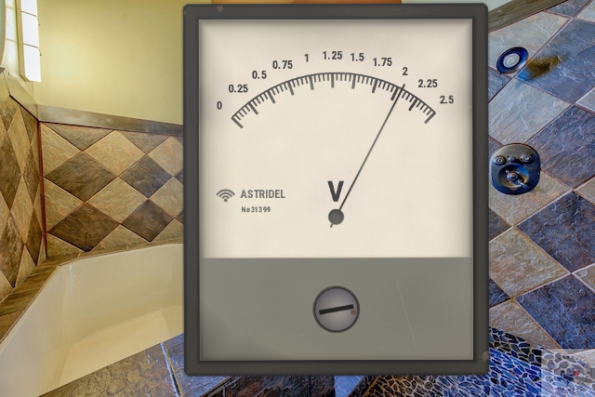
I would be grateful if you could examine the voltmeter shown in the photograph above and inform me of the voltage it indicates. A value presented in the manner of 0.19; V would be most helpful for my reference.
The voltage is 2.05; V
